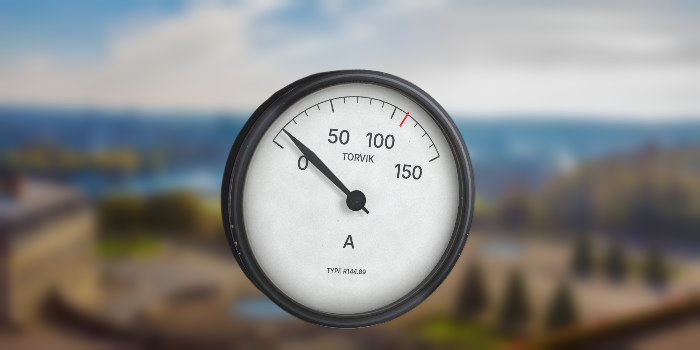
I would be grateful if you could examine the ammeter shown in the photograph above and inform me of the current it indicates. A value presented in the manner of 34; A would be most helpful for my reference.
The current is 10; A
